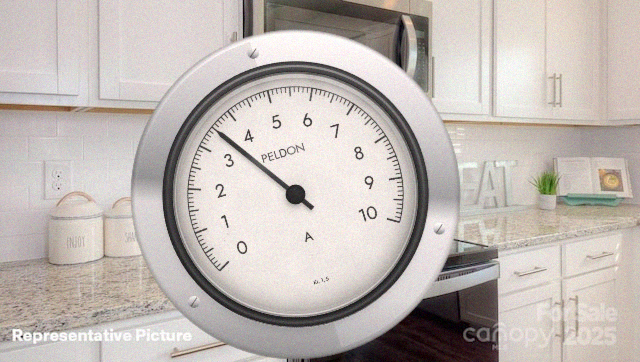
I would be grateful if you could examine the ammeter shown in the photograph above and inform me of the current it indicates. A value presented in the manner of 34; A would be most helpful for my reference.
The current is 3.5; A
